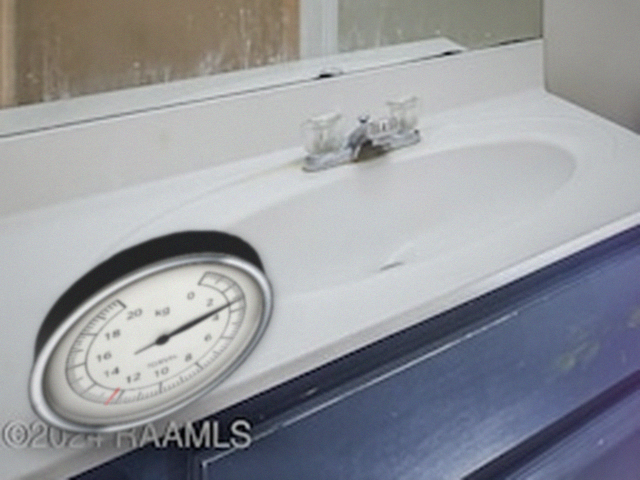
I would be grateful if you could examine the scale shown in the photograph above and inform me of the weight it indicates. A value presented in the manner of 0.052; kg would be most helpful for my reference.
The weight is 3; kg
